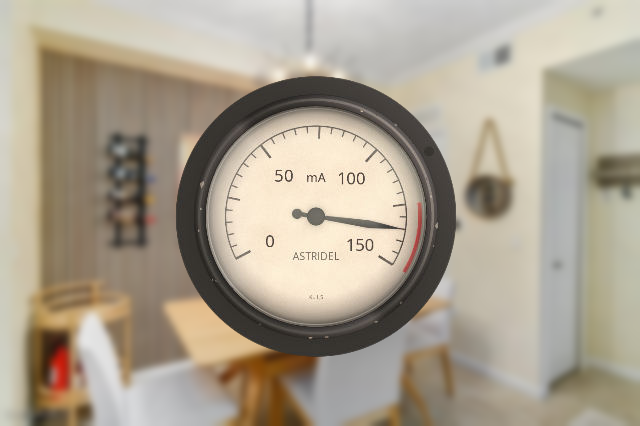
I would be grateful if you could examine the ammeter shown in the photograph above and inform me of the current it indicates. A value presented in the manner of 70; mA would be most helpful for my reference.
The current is 135; mA
